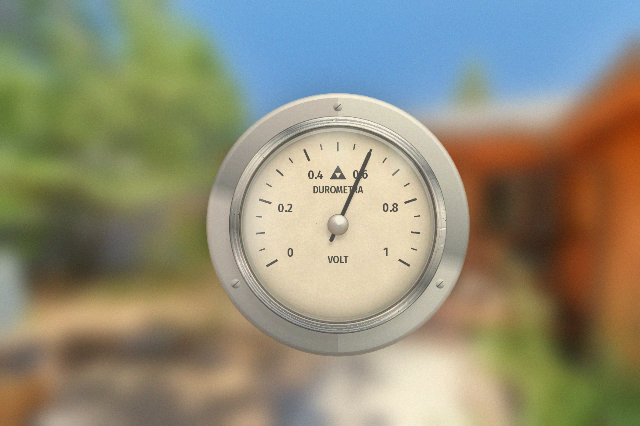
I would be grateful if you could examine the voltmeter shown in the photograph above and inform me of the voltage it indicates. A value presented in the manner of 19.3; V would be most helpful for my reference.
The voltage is 0.6; V
